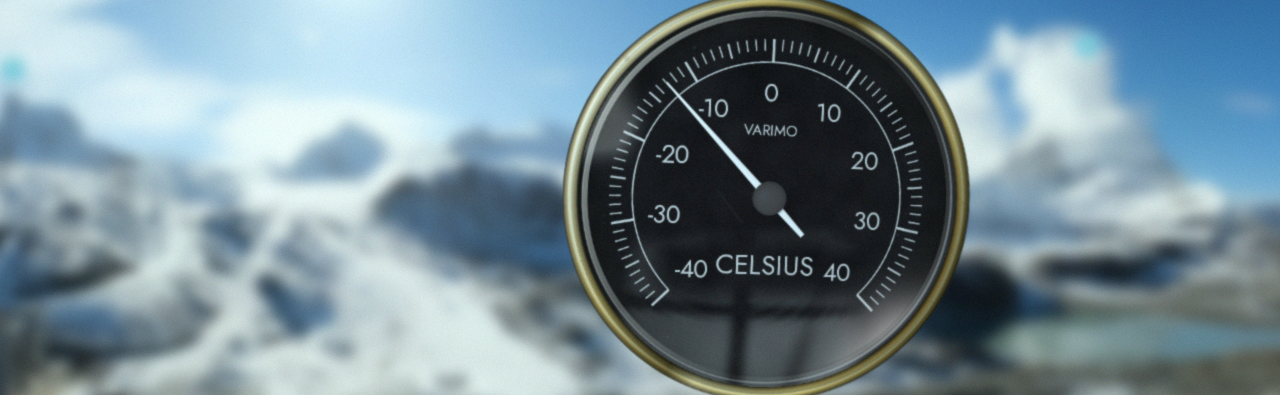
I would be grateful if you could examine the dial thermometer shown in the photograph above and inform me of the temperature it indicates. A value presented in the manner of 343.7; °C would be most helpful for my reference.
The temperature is -13; °C
